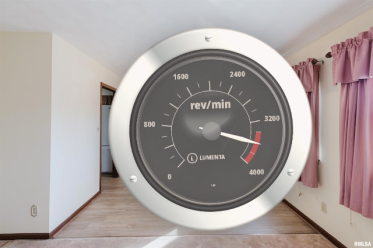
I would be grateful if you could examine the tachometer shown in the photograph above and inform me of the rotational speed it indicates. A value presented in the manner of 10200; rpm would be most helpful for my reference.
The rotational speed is 3600; rpm
